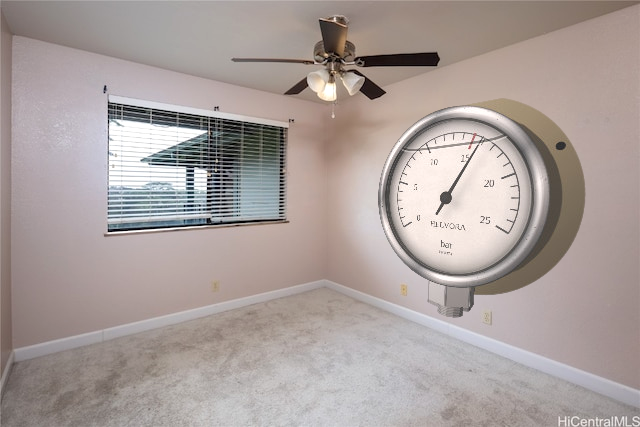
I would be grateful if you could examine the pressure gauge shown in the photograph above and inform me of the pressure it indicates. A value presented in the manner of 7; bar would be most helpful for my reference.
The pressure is 16; bar
